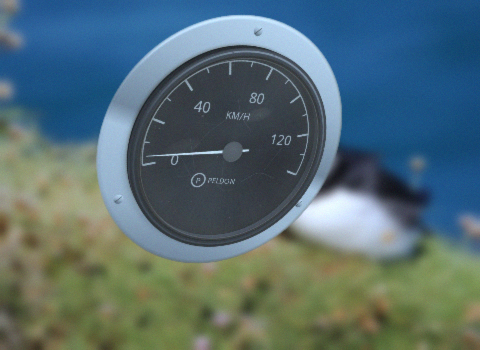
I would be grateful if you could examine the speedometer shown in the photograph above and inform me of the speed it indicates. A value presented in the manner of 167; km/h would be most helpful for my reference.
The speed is 5; km/h
